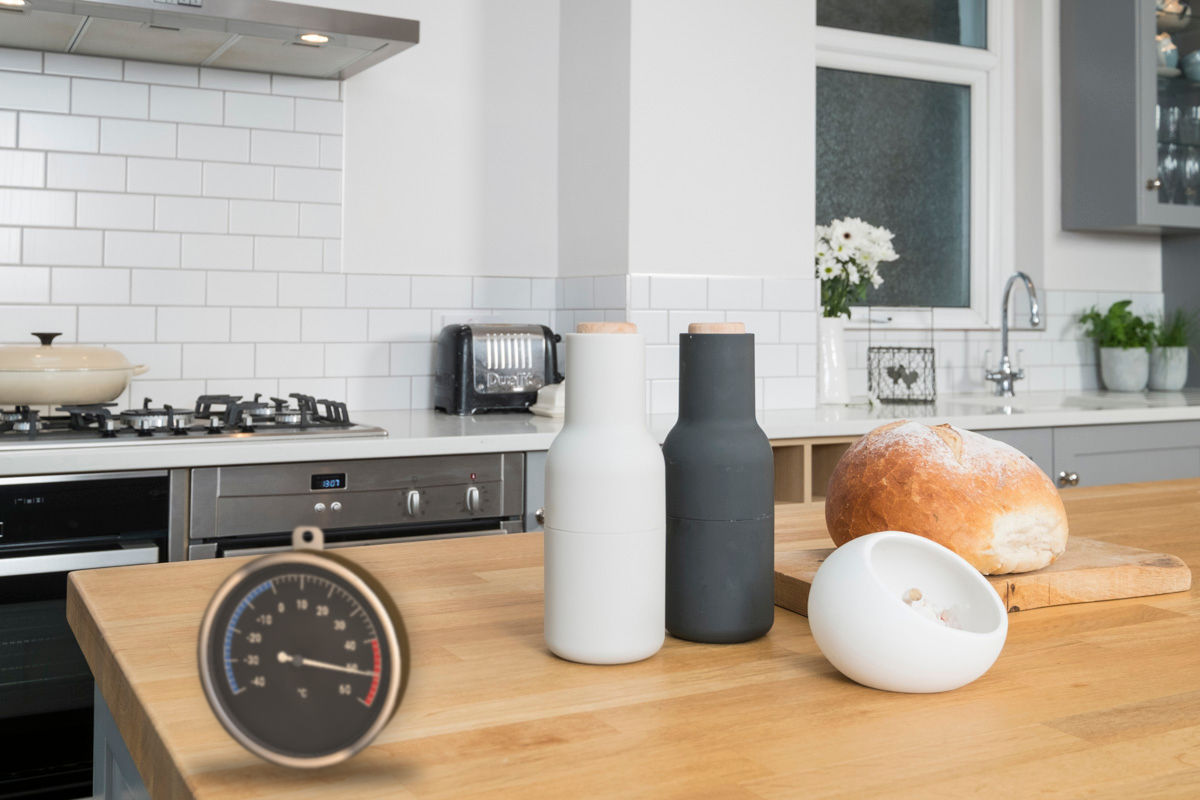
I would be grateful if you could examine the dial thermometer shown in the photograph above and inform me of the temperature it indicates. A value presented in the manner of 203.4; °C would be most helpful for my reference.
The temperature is 50; °C
